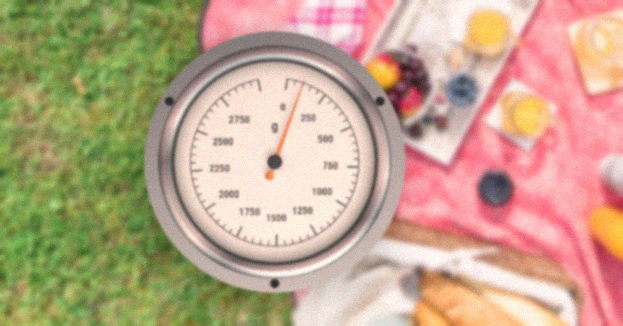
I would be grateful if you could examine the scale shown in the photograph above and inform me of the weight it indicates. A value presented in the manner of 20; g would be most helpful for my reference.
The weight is 100; g
